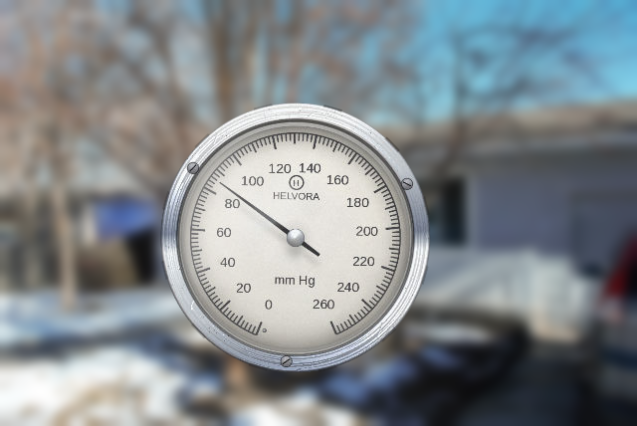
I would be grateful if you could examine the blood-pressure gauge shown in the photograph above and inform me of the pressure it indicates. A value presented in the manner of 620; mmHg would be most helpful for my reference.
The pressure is 86; mmHg
